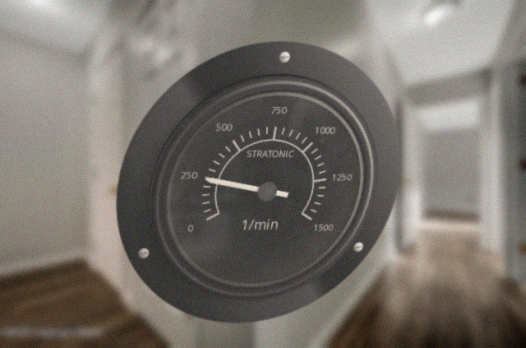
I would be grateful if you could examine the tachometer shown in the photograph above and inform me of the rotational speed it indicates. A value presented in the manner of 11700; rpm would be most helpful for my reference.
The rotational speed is 250; rpm
